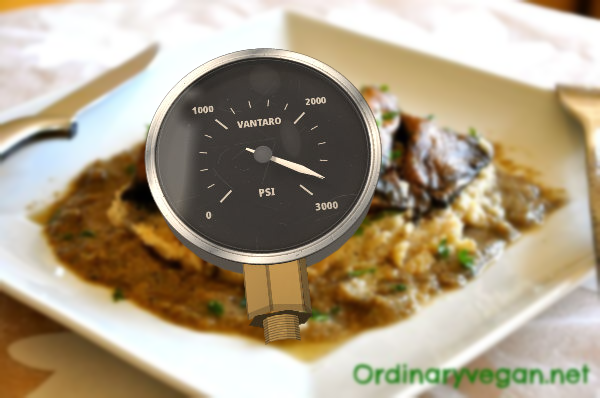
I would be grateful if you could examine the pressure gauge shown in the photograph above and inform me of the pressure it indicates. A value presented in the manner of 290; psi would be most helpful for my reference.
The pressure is 2800; psi
